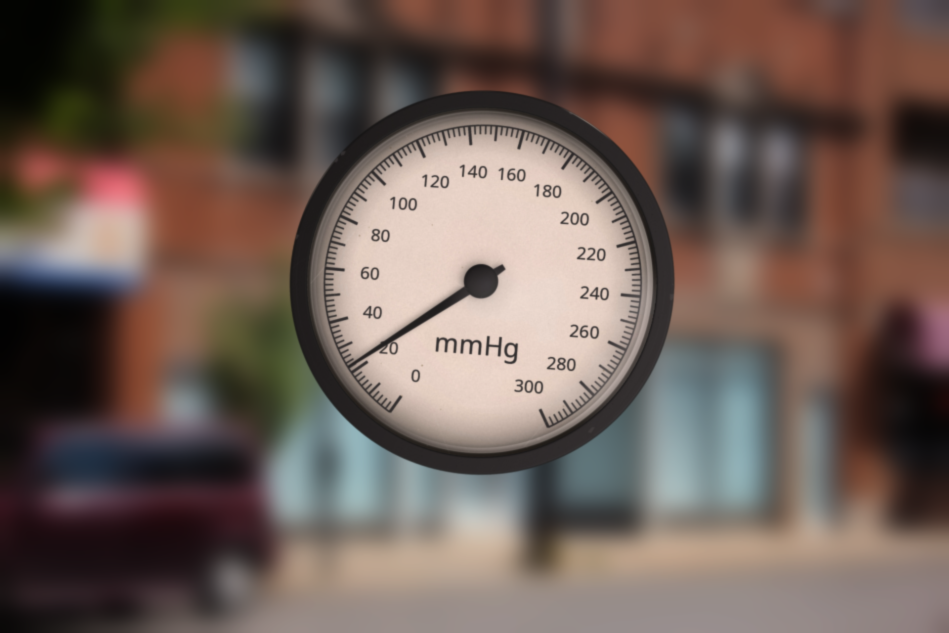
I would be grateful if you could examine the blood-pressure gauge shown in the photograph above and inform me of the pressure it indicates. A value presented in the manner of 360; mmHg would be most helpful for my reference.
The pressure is 22; mmHg
